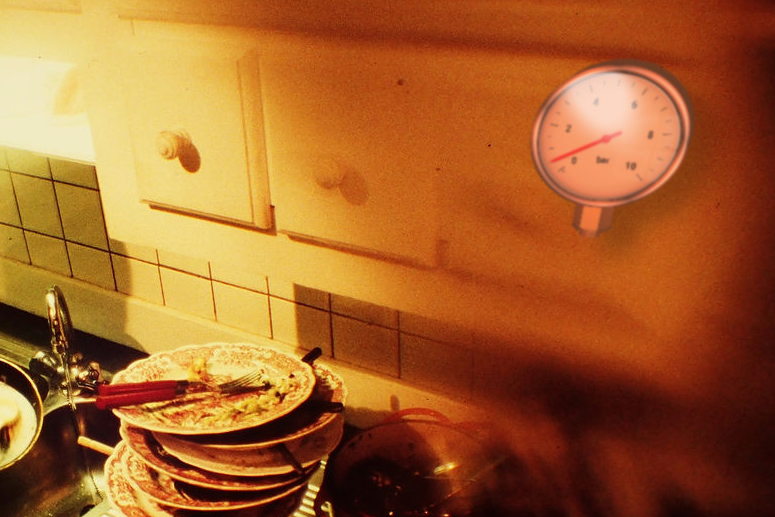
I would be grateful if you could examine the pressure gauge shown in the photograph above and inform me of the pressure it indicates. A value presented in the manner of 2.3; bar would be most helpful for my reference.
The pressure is 0.5; bar
